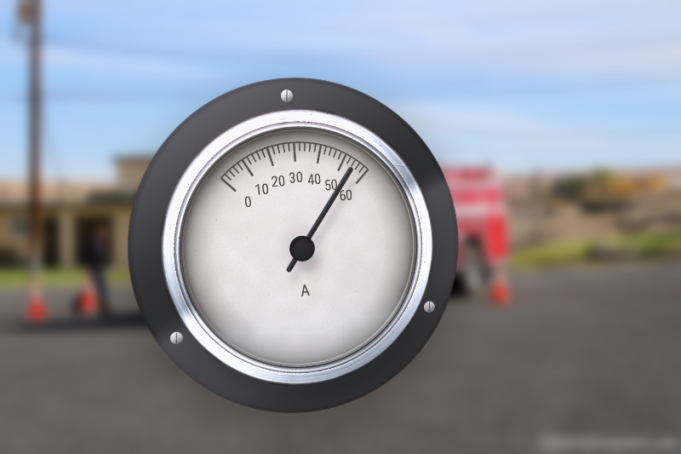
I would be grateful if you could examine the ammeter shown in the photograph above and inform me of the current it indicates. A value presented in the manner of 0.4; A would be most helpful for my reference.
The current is 54; A
